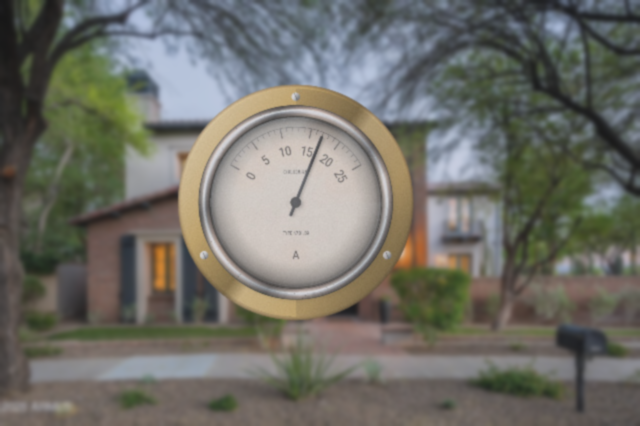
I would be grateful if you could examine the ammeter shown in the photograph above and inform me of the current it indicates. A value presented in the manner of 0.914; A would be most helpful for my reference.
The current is 17; A
